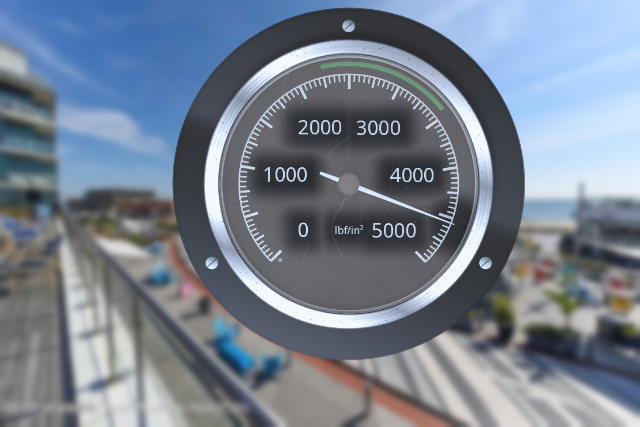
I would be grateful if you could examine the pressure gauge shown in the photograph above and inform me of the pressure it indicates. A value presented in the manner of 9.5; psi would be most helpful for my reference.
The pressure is 4550; psi
